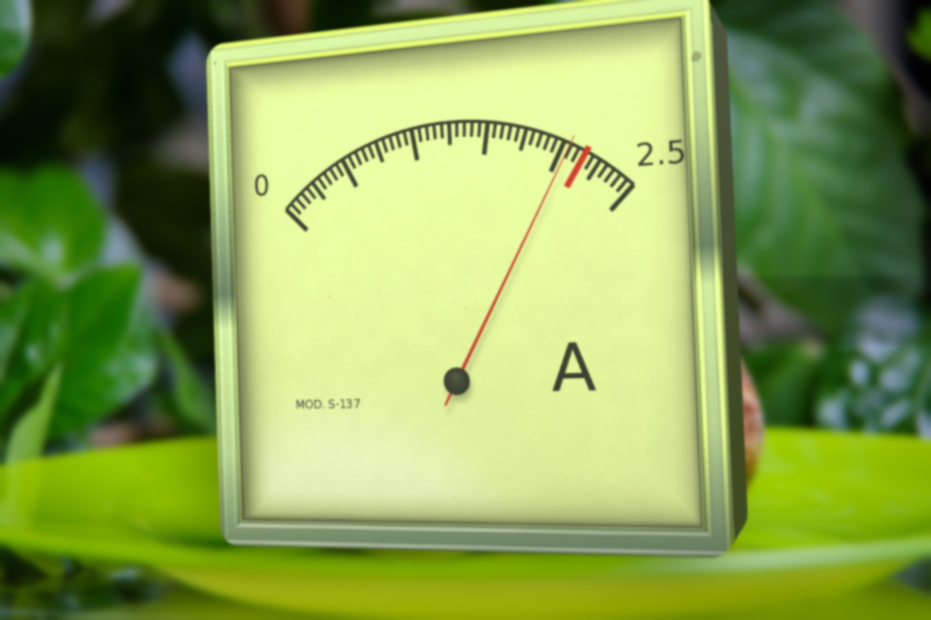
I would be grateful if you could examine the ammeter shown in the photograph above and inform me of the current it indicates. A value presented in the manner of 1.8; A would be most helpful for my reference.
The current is 2.05; A
